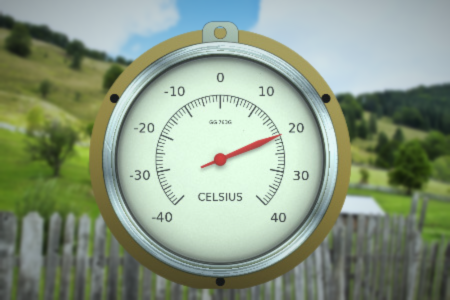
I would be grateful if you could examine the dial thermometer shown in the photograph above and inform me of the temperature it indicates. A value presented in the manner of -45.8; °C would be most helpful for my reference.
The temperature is 20; °C
